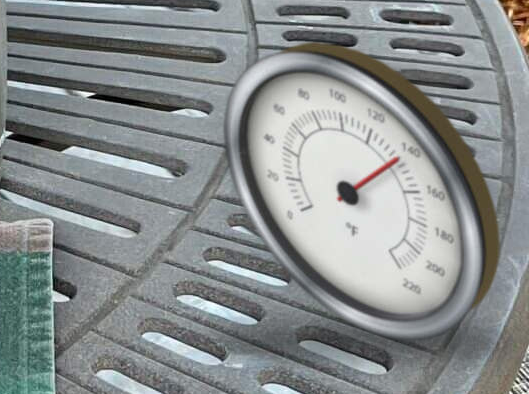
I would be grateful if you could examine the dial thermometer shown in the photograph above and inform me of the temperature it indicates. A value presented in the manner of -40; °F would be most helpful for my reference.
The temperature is 140; °F
